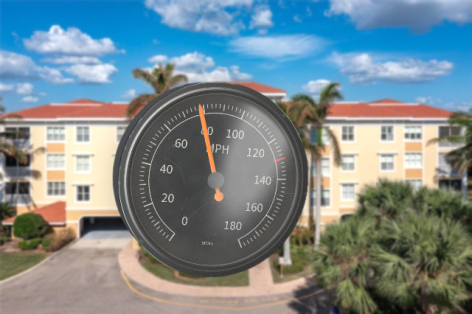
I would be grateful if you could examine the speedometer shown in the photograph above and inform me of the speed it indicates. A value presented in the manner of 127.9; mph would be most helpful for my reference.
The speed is 78; mph
